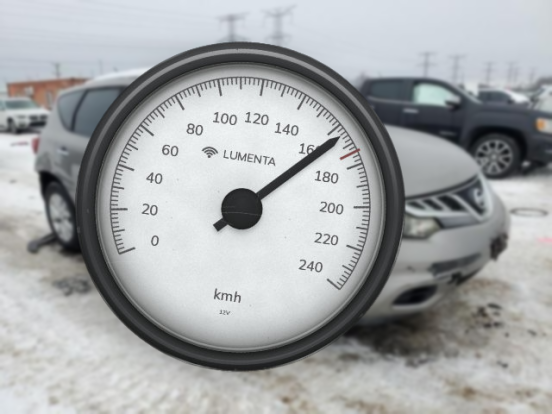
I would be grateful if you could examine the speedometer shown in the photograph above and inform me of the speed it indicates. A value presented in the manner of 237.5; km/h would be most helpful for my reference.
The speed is 164; km/h
